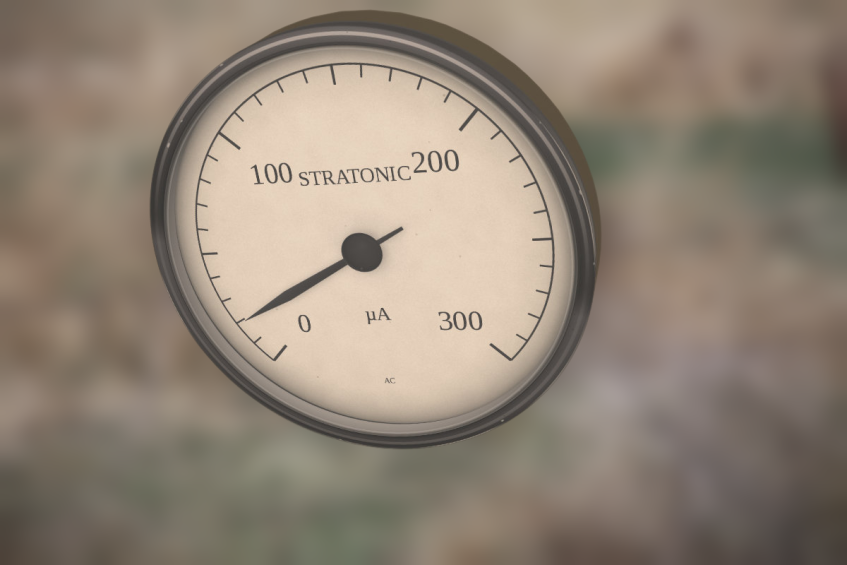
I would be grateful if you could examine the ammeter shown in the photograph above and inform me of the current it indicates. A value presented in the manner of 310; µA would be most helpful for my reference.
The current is 20; µA
